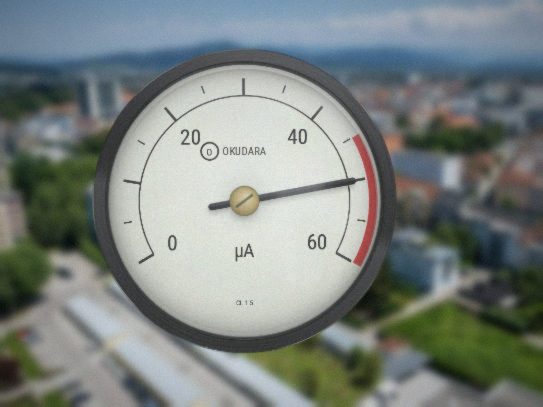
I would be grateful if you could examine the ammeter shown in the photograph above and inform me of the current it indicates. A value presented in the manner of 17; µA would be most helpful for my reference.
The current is 50; µA
